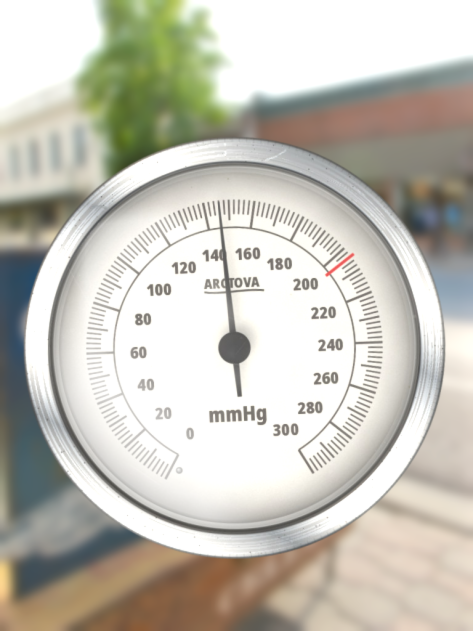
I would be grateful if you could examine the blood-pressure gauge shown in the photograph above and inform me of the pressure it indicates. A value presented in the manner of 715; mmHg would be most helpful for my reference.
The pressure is 146; mmHg
